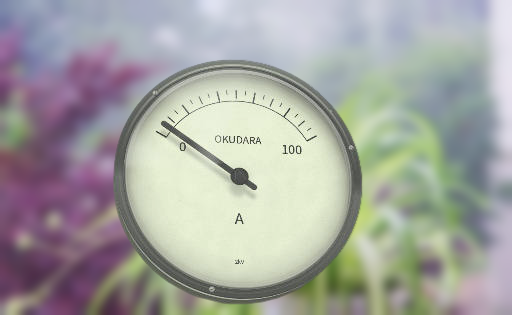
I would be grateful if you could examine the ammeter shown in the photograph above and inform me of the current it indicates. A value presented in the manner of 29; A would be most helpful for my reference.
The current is 5; A
